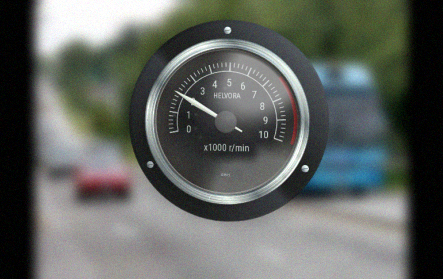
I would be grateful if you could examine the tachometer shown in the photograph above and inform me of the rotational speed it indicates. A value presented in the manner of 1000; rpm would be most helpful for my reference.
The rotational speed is 2000; rpm
